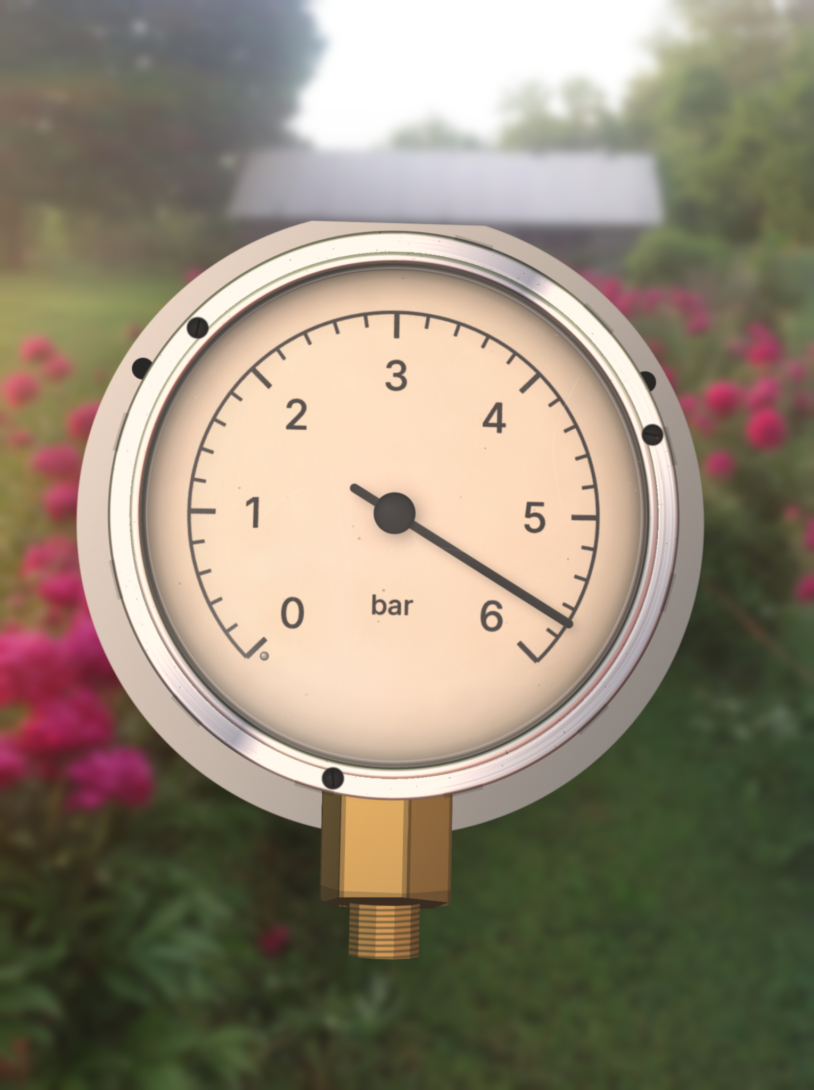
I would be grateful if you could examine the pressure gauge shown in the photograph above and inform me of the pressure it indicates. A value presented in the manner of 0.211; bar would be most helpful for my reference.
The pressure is 5.7; bar
